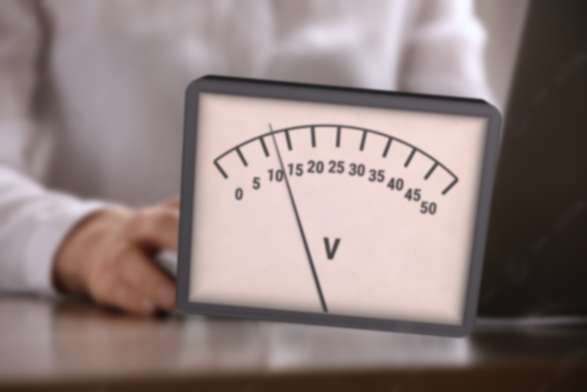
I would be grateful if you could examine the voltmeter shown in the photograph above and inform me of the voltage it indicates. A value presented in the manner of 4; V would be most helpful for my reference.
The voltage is 12.5; V
